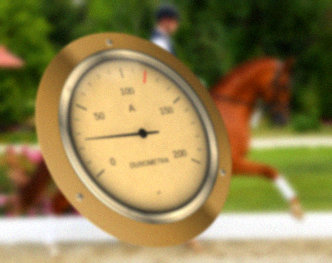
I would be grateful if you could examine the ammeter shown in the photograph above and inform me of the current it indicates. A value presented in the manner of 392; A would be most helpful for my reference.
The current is 25; A
